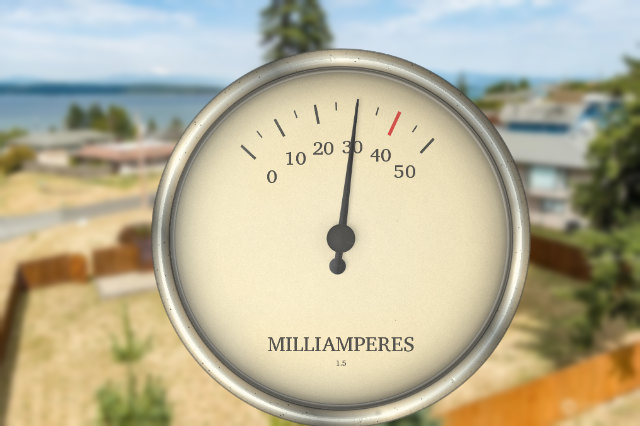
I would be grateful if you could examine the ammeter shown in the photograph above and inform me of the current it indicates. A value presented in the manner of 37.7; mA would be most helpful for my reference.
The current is 30; mA
